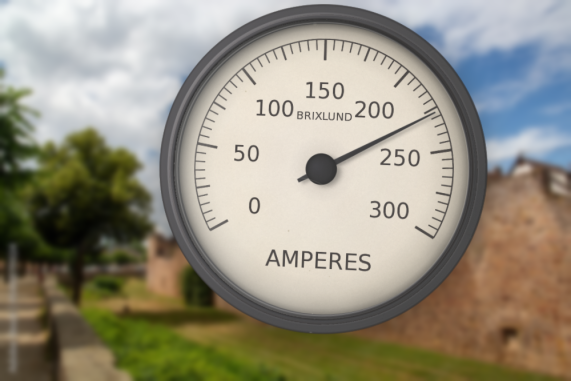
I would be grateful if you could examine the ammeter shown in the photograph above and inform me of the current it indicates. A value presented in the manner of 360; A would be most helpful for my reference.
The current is 227.5; A
